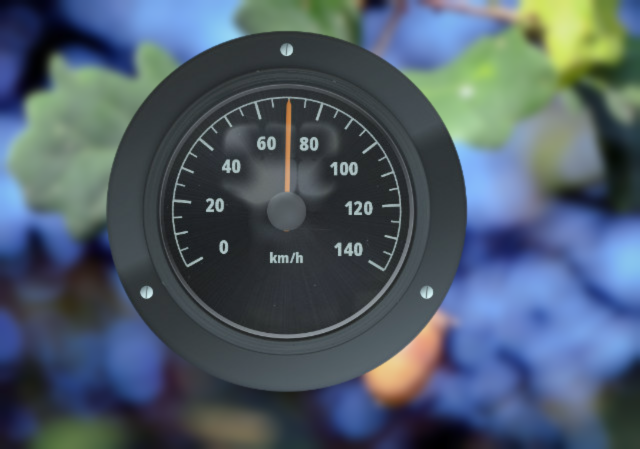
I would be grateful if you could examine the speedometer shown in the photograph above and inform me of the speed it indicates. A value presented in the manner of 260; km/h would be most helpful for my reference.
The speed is 70; km/h
